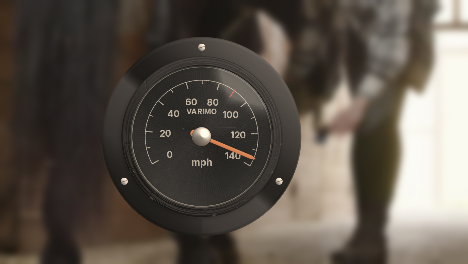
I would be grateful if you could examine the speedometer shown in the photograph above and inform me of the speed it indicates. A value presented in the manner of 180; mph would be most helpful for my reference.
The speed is 135; mph
